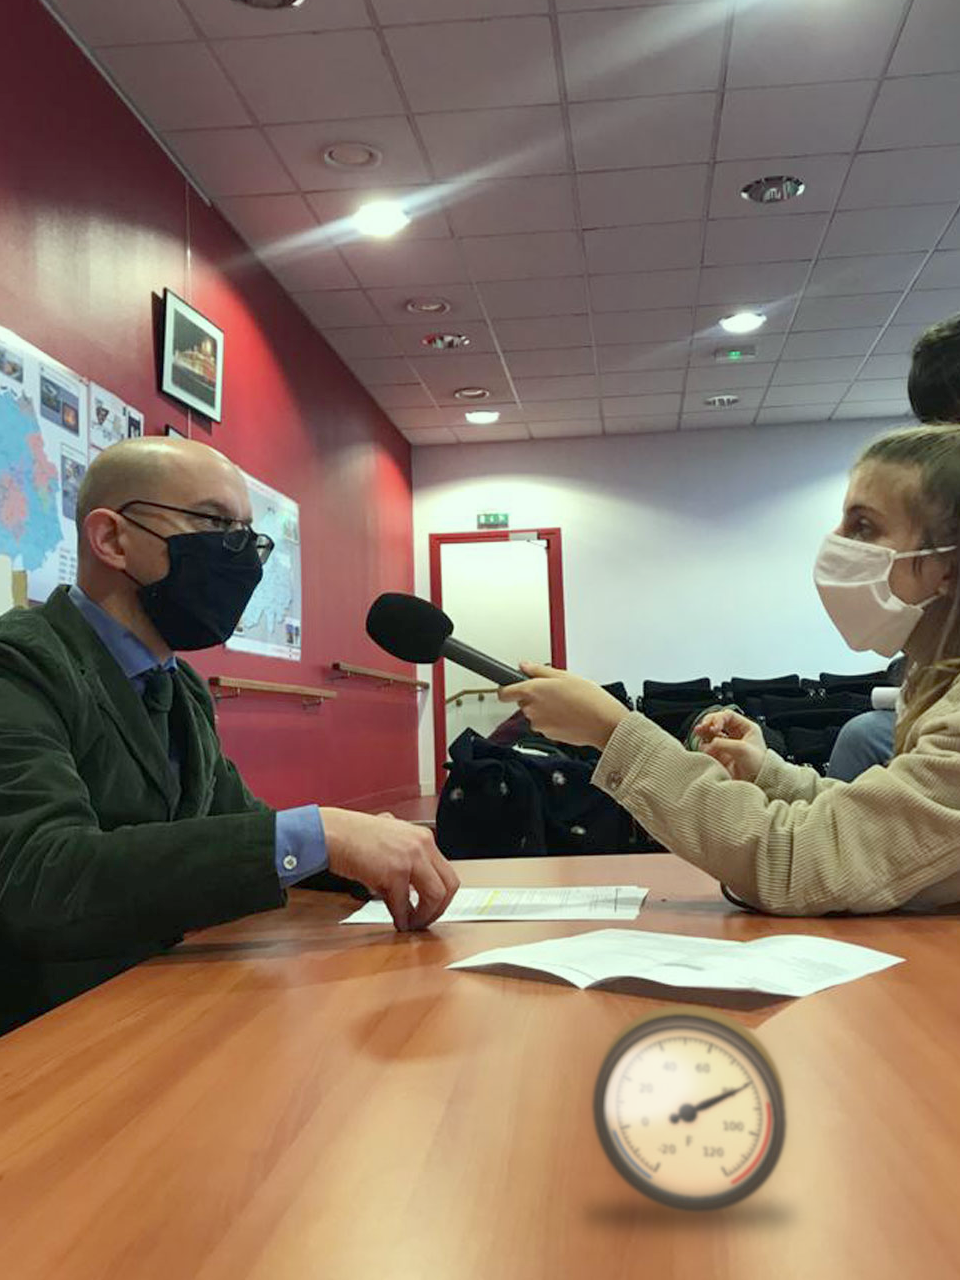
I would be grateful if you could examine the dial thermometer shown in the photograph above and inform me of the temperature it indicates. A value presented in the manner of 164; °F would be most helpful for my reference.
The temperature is 80; °F
